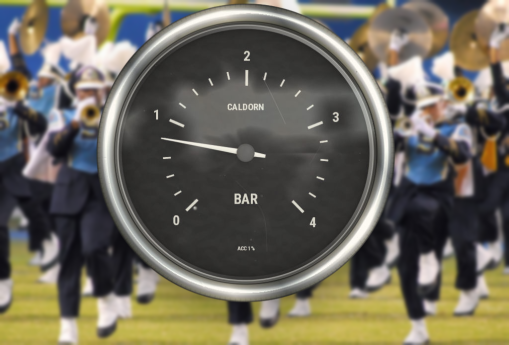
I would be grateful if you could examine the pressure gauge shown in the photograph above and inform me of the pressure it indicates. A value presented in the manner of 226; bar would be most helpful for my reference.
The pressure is 0.8; bar
